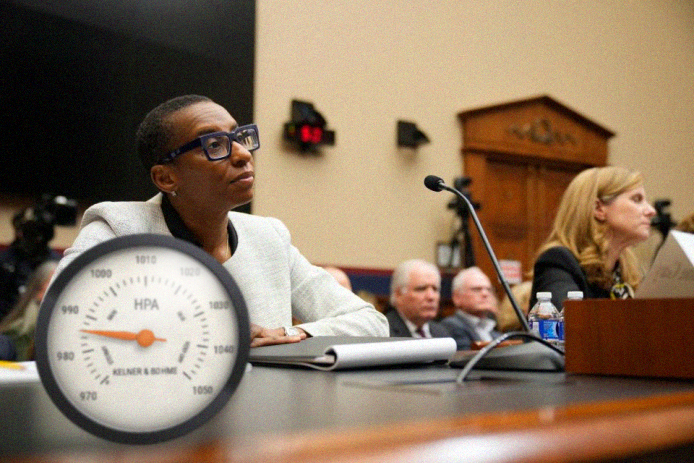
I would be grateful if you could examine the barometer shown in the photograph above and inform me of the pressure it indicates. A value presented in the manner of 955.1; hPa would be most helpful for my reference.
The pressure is 986; hPa
